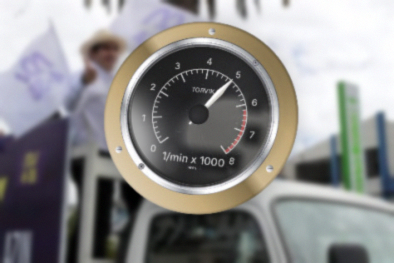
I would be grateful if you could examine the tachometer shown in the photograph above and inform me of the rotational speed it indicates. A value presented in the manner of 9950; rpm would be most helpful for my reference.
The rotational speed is 5000; rpm
